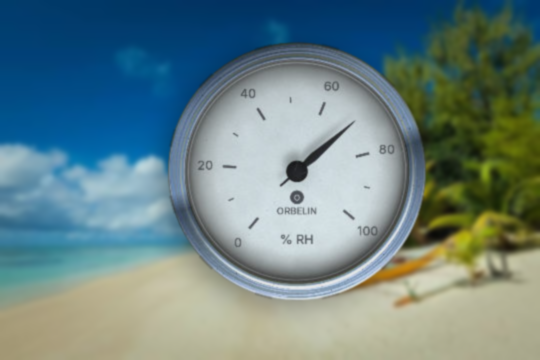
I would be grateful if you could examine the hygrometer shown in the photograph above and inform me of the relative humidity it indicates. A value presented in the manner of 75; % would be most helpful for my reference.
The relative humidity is 70; %
